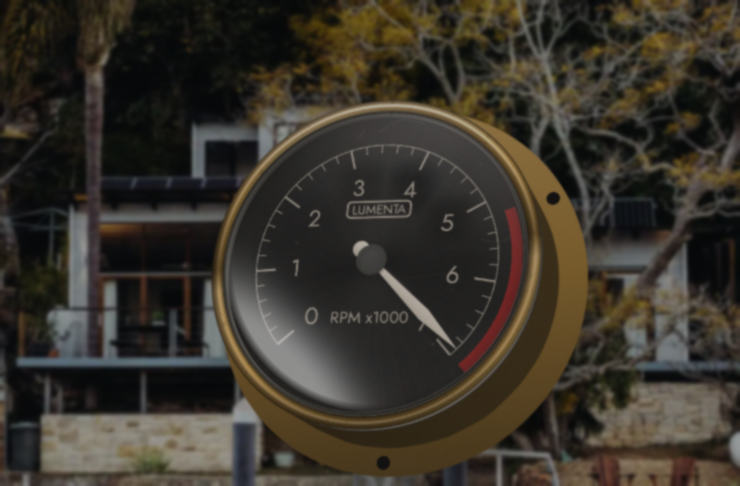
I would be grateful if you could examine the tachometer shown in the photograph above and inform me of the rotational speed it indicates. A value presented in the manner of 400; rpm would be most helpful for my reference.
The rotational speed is 6900; rpm
